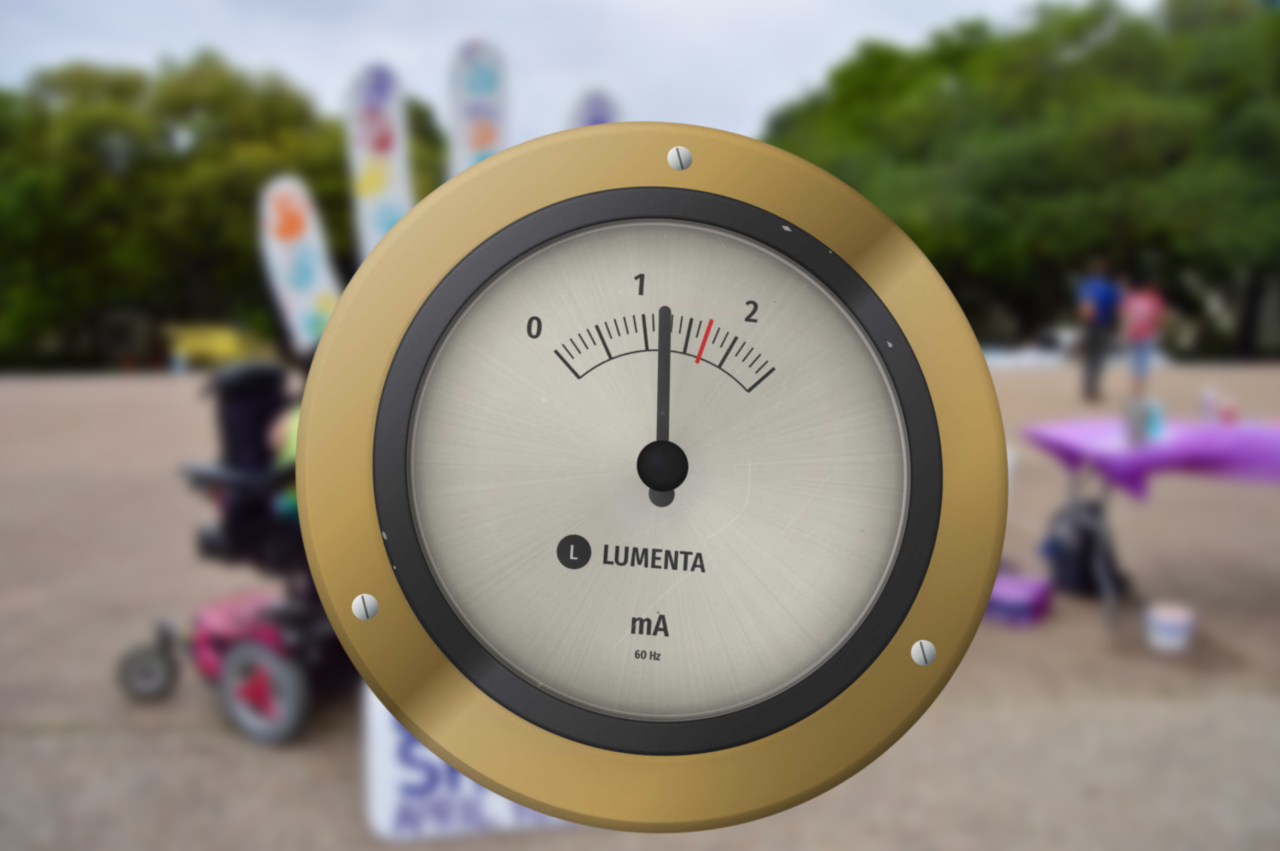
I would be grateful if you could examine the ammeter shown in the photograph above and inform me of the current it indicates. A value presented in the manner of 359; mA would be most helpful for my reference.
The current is 1.2; mA
